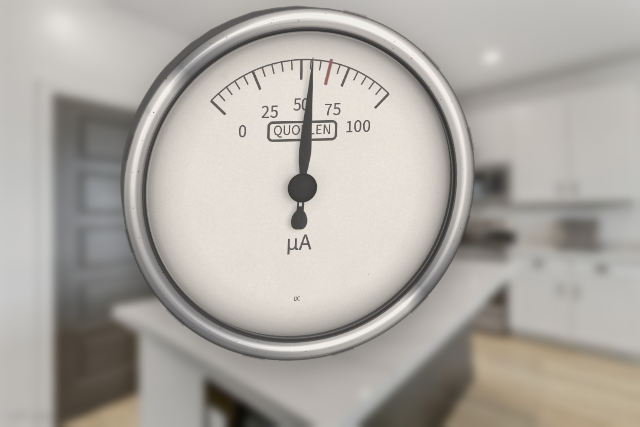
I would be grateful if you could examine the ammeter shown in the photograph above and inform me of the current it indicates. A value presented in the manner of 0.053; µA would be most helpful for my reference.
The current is 55; µA
